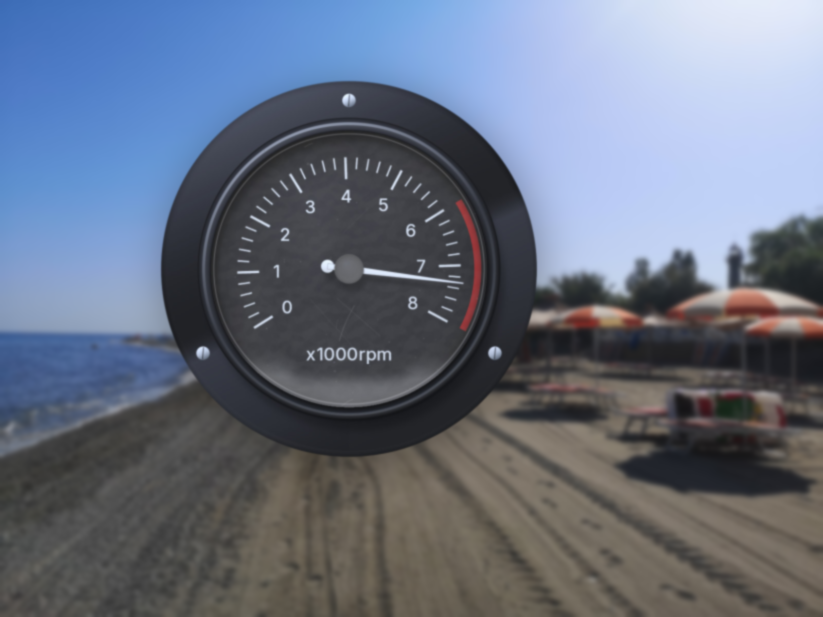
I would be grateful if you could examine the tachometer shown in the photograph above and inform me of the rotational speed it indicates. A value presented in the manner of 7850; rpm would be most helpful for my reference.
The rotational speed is 7300; rpm
